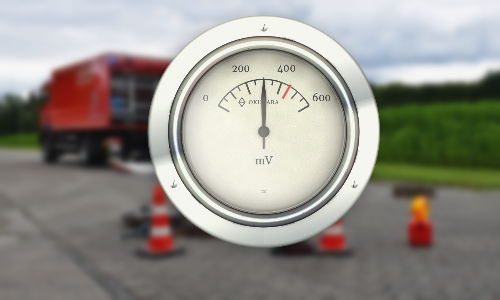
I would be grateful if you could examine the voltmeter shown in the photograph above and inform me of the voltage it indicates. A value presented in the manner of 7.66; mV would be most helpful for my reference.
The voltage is 300; mV
